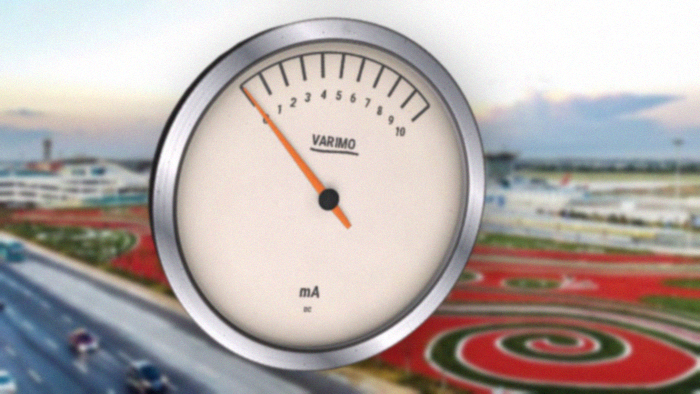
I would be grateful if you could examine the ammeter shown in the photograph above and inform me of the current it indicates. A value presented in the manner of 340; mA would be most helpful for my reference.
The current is 0; mA
